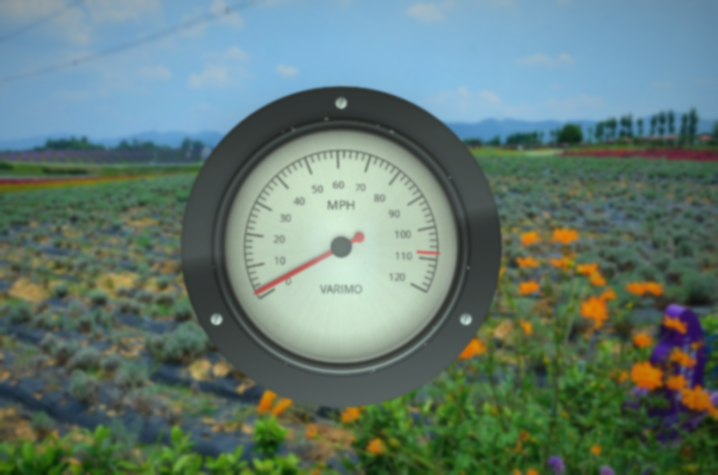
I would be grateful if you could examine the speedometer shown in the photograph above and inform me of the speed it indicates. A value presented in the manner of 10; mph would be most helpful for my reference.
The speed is 2; mph
